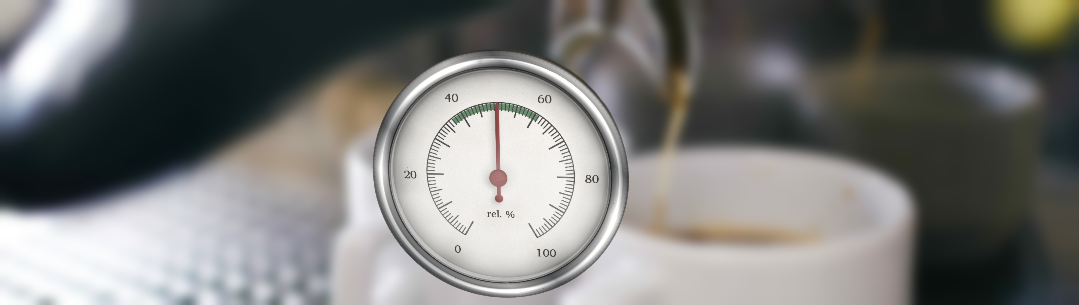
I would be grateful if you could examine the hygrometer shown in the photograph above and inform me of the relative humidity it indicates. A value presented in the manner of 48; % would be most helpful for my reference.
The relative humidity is 50; %
